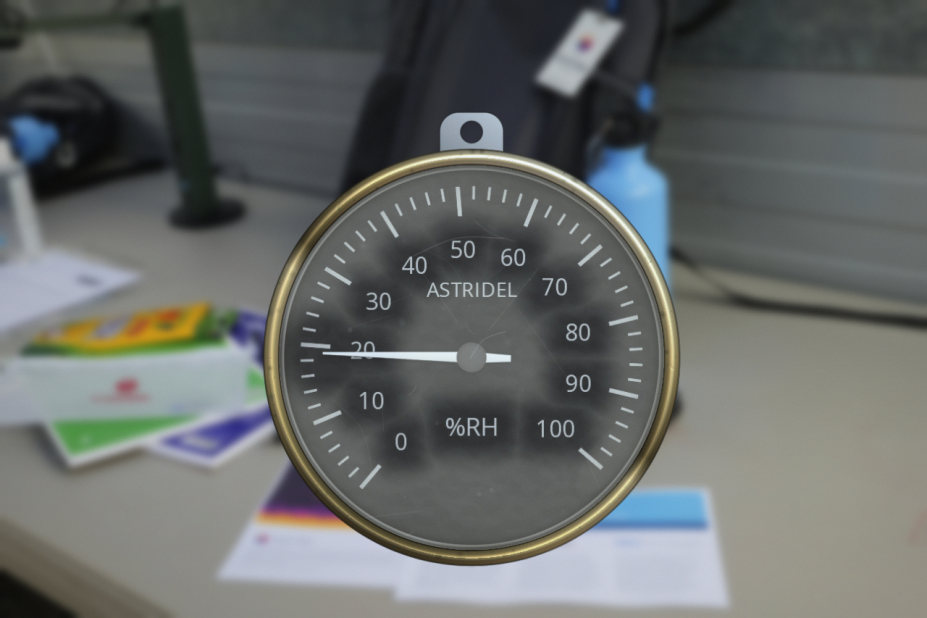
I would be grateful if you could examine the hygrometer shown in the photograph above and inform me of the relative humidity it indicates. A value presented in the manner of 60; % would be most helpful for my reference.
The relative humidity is 19; %
